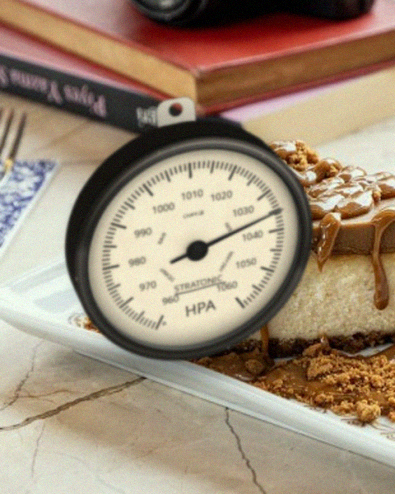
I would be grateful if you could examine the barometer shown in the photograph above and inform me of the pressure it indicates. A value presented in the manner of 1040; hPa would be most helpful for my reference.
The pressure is 1035; hPa
